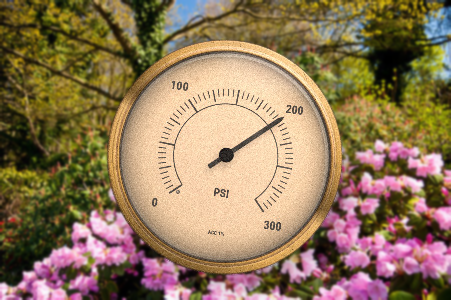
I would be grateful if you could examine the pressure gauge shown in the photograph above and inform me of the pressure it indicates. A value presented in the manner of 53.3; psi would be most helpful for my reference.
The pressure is 200; psi
